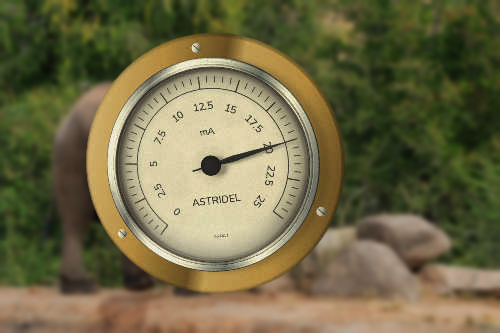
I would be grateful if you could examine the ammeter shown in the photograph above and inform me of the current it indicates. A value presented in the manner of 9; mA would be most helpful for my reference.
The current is 20; mA
